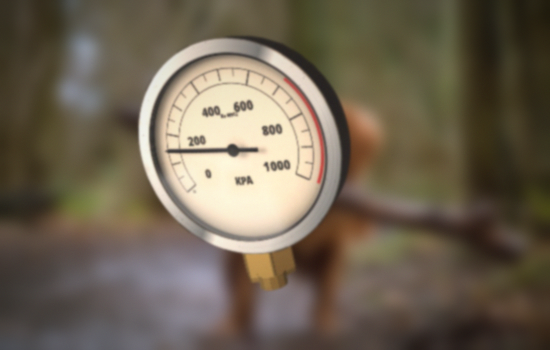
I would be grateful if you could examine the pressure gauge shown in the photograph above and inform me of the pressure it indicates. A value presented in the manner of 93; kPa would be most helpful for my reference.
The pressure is 150; kPa
